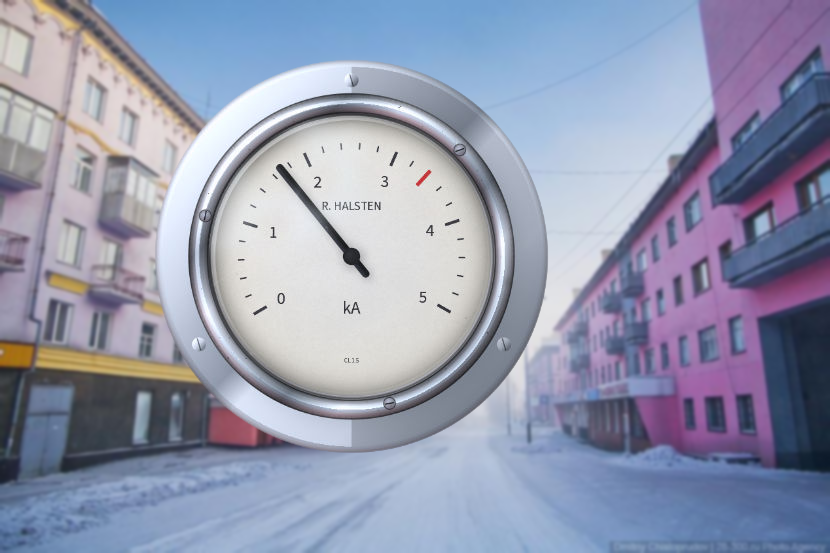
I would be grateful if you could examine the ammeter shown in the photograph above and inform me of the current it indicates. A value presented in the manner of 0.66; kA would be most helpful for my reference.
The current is 1.7; kA
